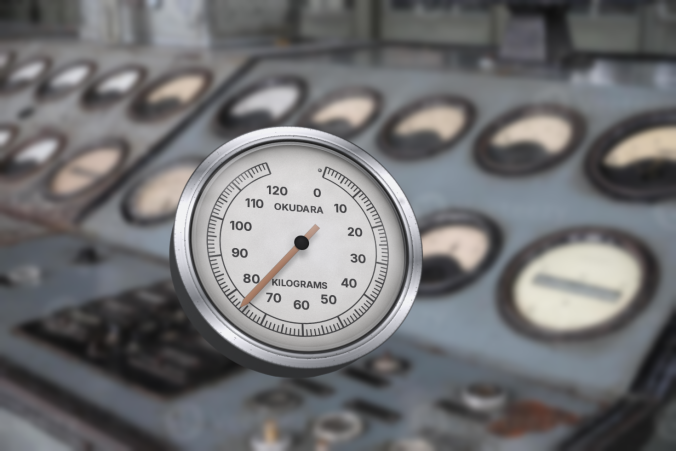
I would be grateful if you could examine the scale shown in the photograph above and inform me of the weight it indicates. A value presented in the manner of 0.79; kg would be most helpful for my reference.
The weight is 76; kg
